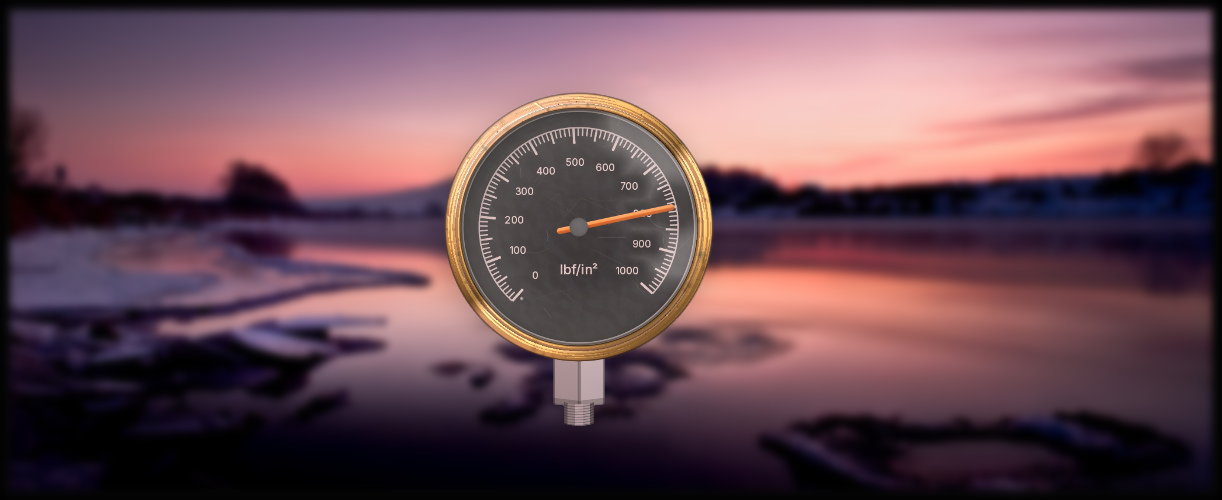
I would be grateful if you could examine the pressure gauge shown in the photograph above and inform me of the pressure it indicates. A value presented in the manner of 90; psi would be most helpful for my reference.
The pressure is 800; psi
